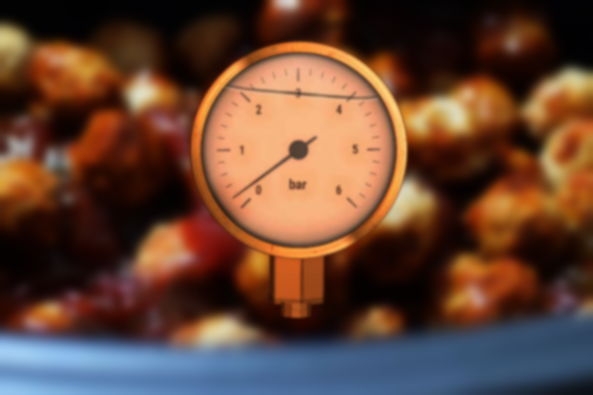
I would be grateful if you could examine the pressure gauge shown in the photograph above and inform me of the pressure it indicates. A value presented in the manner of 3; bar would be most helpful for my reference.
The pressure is 0.2; bar
